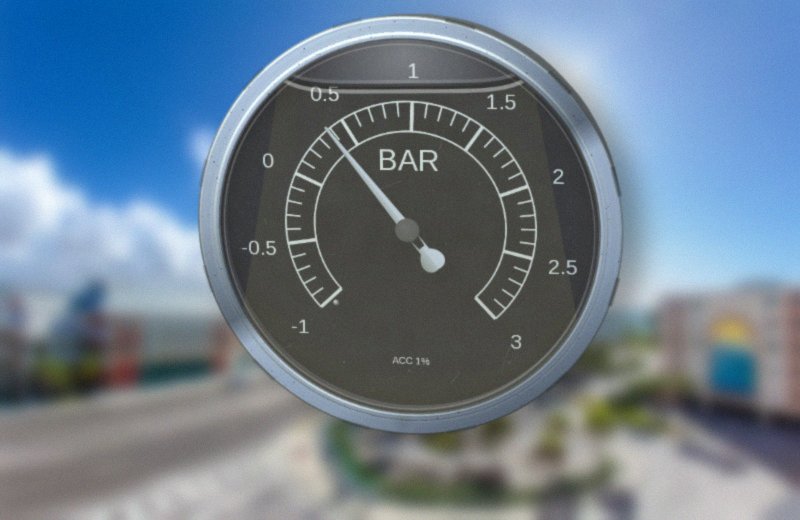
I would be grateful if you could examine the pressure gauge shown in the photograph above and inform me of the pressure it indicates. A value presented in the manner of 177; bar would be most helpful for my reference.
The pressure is 0.4; bar
